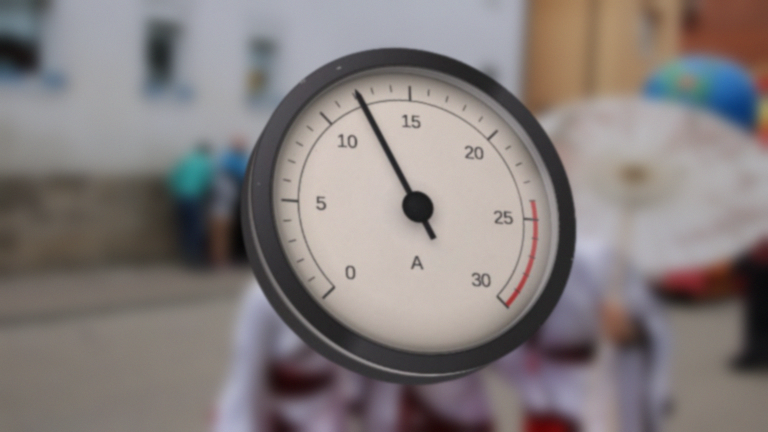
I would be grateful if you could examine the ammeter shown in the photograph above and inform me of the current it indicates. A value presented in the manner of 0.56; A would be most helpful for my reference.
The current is 12; A
